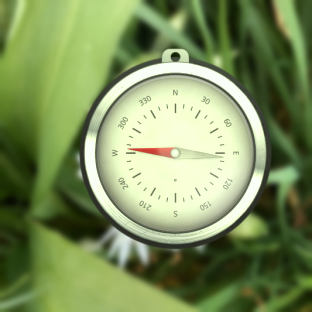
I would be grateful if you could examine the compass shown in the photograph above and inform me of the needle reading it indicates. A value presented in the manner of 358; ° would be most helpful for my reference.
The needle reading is 275; °
